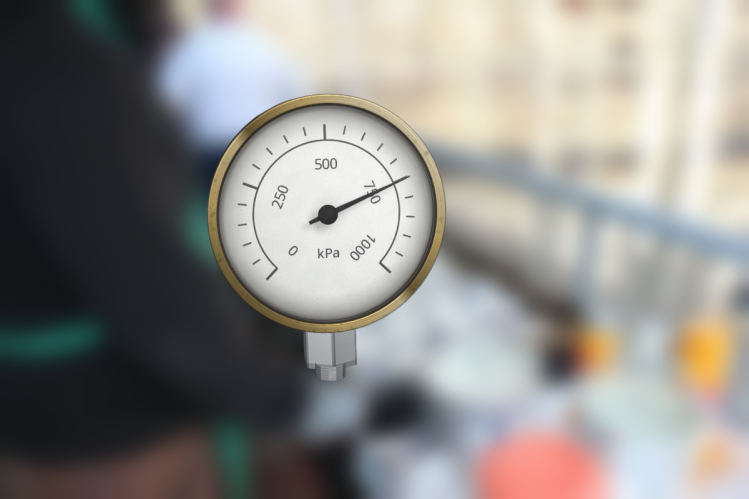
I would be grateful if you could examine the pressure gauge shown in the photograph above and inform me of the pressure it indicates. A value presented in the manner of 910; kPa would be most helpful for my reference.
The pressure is 750; kPa
